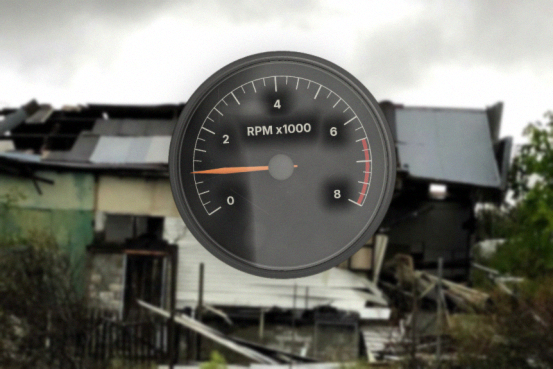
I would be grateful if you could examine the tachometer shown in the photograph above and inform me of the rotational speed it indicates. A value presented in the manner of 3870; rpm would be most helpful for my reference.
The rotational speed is 1000; rpm
